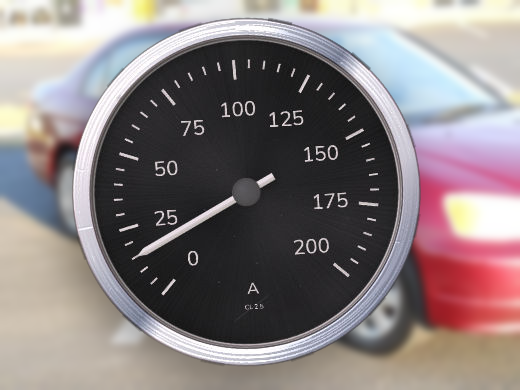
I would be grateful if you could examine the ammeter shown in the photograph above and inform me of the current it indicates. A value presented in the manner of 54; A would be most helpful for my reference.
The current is 15; A
